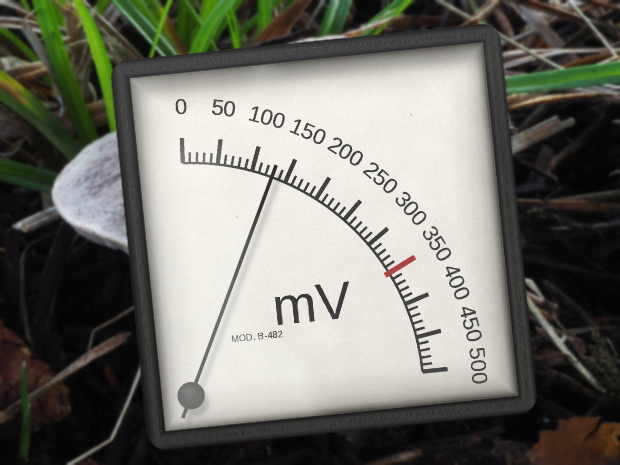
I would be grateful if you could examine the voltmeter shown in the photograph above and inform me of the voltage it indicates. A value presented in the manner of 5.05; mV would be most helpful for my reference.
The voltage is 130; mV
